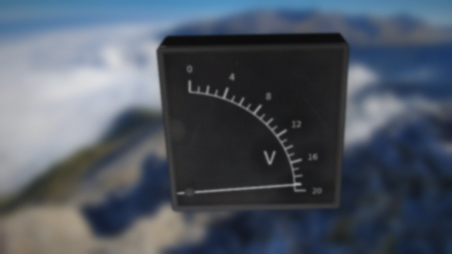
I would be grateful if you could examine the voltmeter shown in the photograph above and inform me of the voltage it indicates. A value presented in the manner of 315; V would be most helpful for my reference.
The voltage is 19; V
